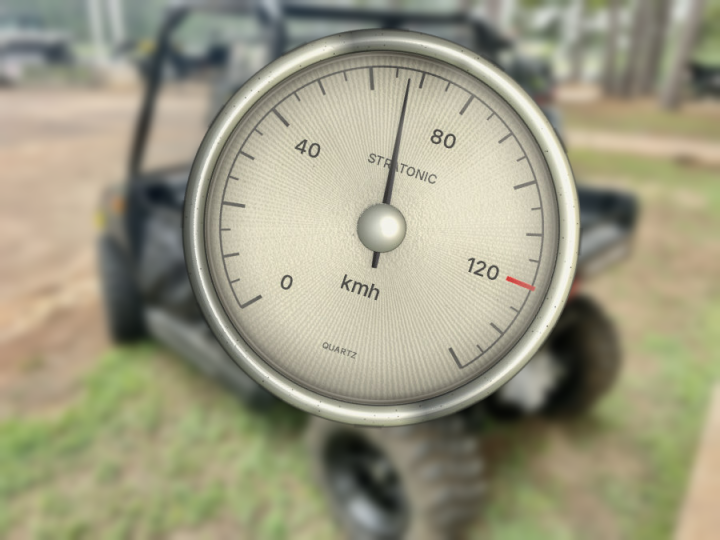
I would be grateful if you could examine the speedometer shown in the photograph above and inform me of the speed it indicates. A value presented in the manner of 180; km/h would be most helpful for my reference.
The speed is 67.5; km/h
